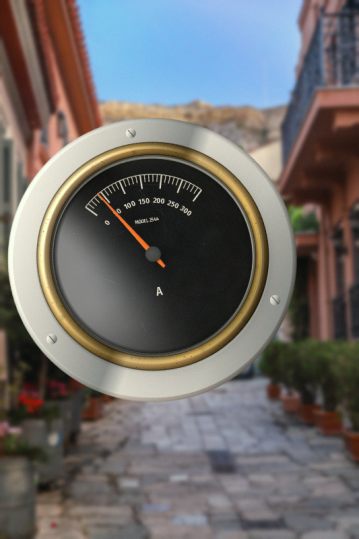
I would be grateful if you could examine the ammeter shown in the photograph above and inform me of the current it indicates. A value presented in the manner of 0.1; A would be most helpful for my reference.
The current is 40; A
